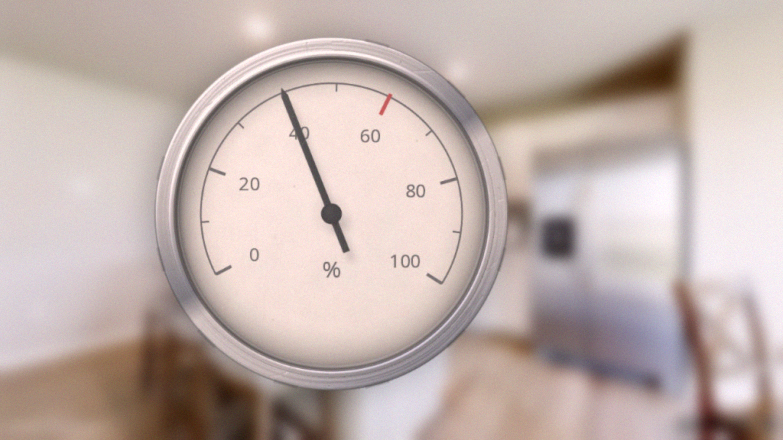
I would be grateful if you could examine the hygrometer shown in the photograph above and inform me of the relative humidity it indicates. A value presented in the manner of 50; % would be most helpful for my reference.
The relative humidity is 40; %
